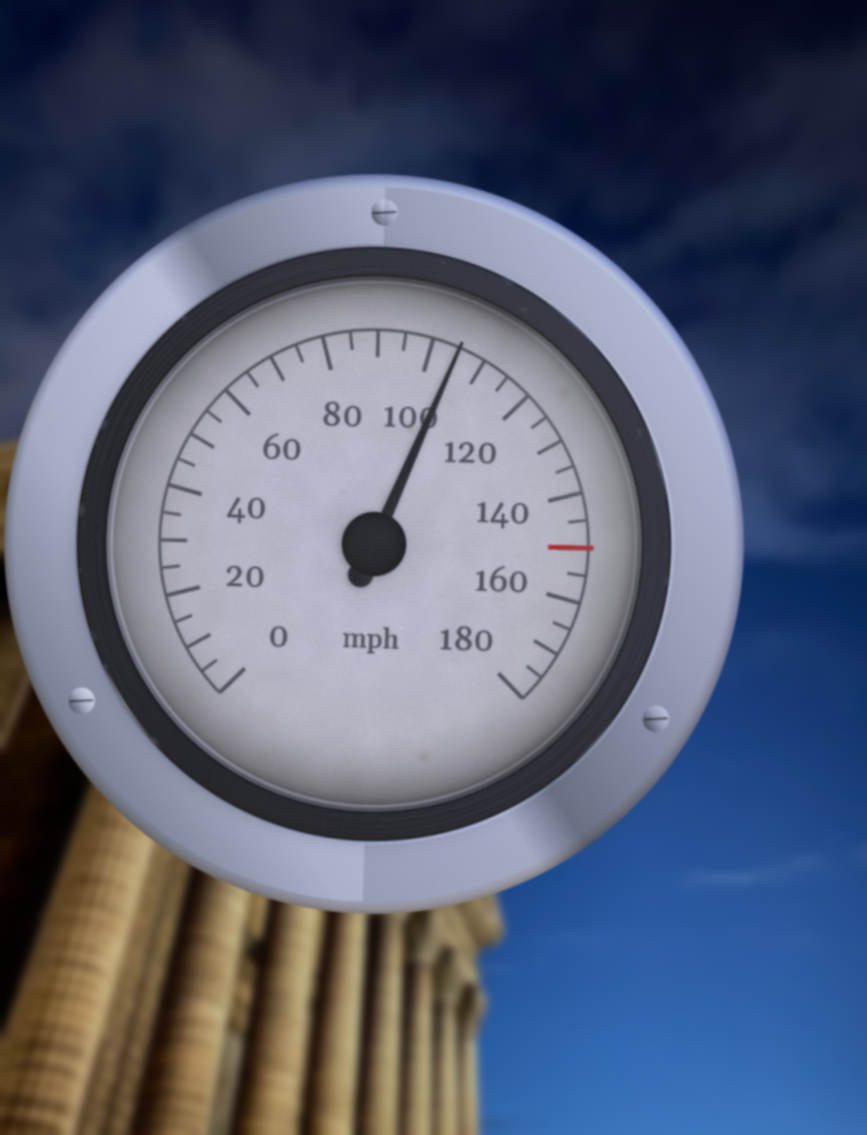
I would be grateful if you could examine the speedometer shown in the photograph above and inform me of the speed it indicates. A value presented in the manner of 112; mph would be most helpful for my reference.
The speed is 105; mph
